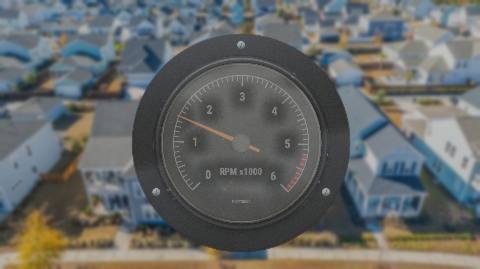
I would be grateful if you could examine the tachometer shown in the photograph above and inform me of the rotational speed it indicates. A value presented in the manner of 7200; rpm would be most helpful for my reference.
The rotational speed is 1500; rpm
